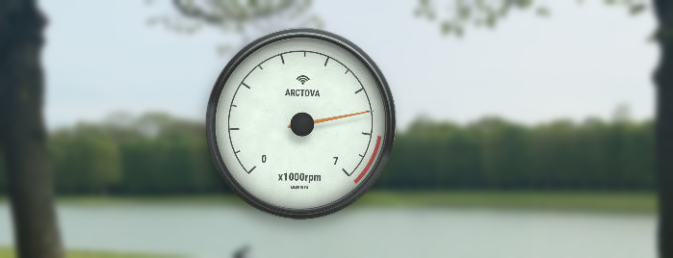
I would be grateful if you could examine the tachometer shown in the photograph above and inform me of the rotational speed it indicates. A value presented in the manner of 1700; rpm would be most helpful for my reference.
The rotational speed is 5500; rpm
